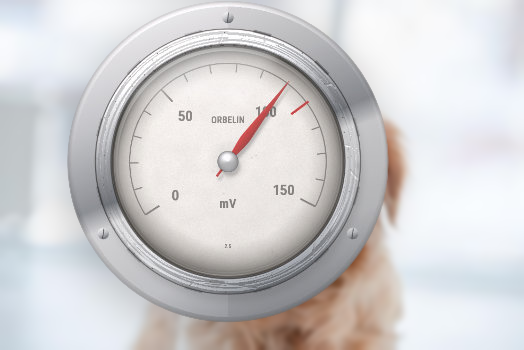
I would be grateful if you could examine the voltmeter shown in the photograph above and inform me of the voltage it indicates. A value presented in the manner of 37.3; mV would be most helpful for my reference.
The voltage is 100; mV
